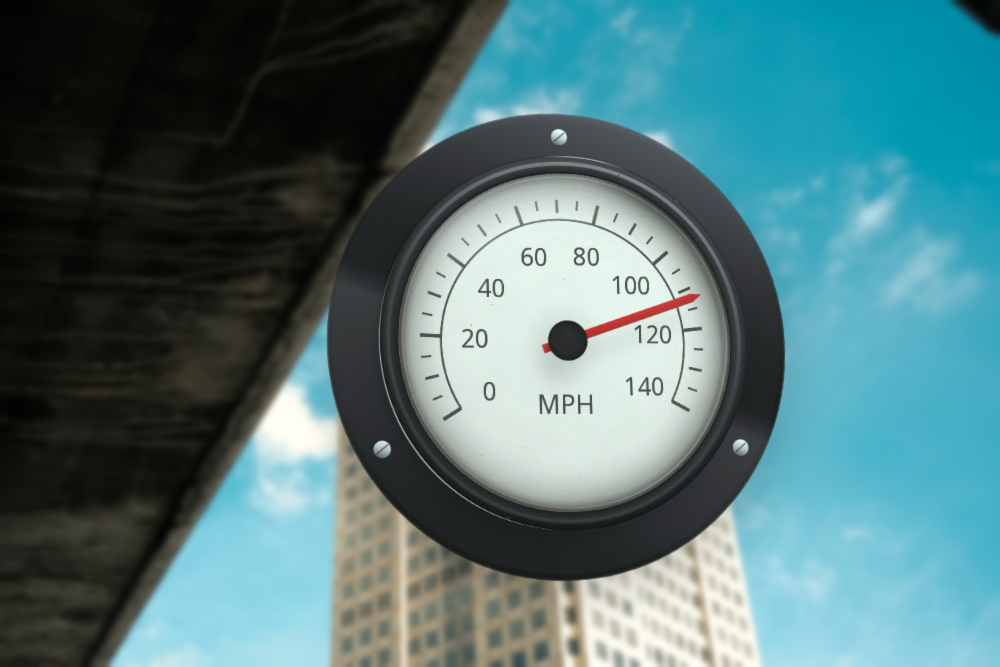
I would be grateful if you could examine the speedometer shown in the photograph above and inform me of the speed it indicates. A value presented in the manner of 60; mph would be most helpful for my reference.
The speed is 112.5; mph
